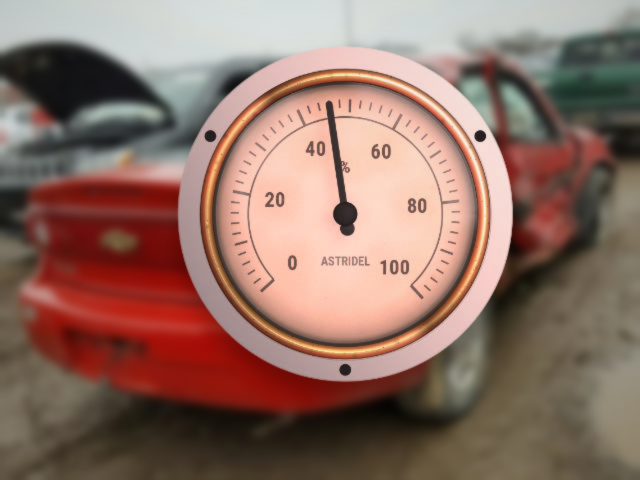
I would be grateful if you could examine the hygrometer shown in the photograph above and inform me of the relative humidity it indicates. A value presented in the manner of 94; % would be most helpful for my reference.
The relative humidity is 46; %
